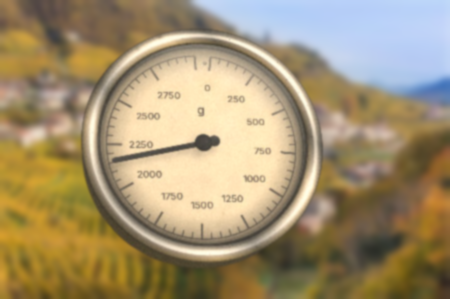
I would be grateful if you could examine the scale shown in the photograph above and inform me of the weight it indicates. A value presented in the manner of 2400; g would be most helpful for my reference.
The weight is 2150; g
